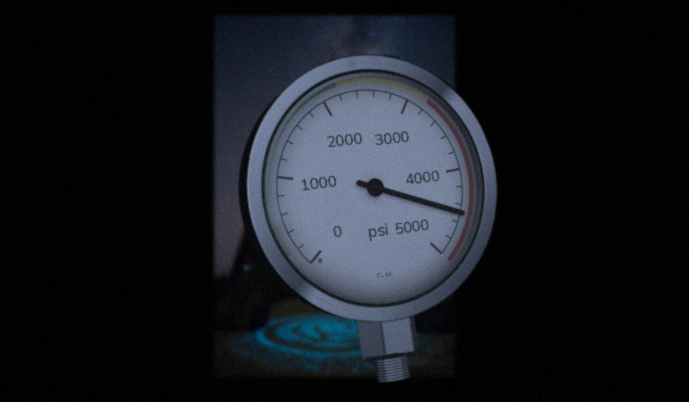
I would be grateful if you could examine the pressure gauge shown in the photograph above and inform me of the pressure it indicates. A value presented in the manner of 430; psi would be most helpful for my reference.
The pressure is 4500; psi
